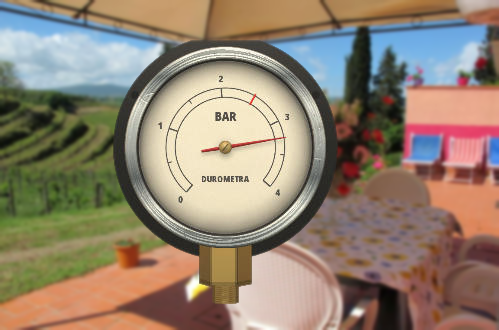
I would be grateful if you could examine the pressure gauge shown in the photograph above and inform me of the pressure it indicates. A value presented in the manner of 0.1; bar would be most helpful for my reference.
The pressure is 3.25; bar
